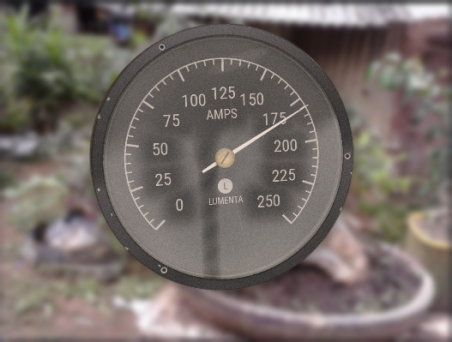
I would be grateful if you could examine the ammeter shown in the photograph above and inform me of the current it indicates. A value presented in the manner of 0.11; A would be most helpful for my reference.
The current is 180; A
